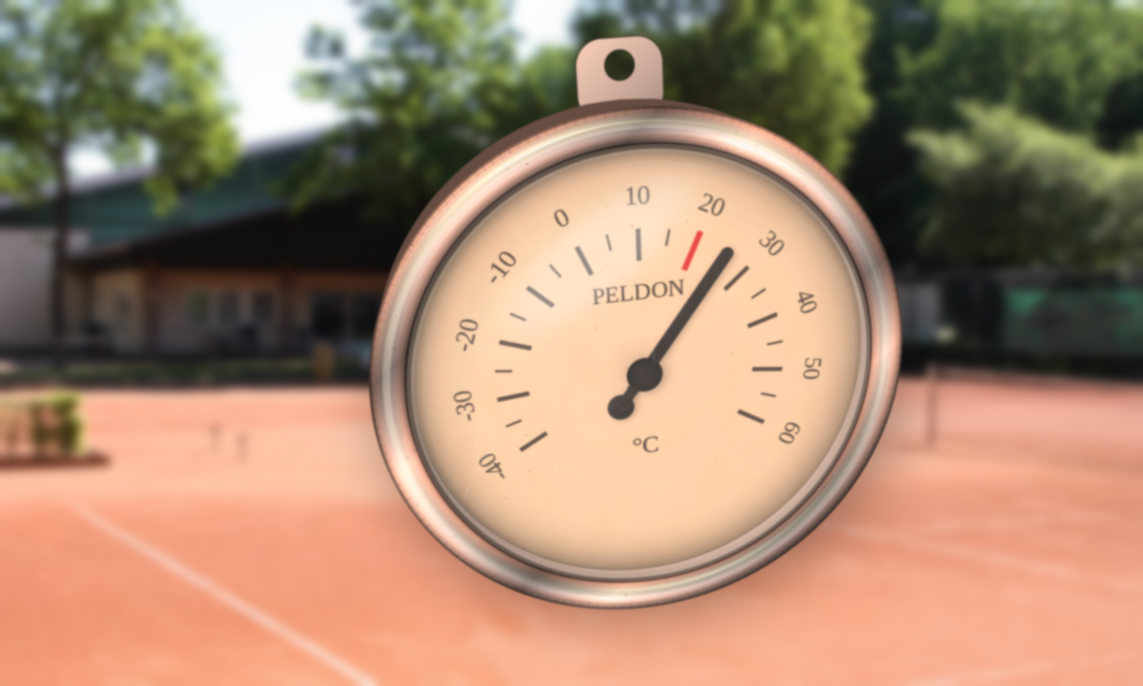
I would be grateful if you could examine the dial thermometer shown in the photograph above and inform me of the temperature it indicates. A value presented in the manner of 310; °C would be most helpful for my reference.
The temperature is 25; °C
